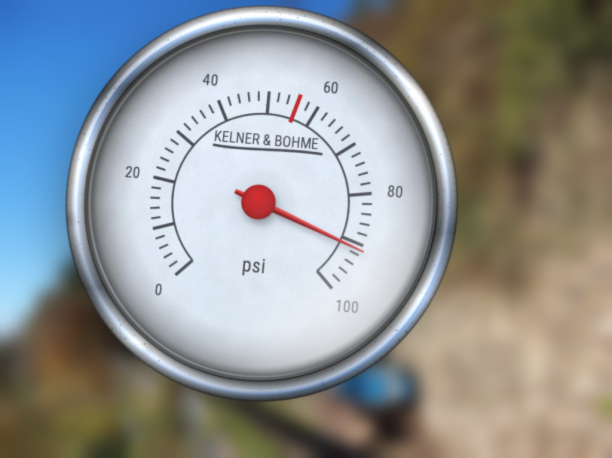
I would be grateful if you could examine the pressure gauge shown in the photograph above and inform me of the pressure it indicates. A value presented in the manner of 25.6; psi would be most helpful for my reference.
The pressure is 91; psi
